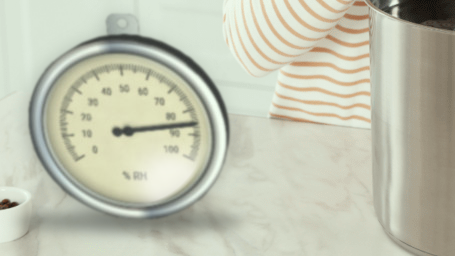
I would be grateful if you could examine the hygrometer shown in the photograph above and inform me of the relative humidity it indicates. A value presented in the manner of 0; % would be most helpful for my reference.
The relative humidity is 85; %
